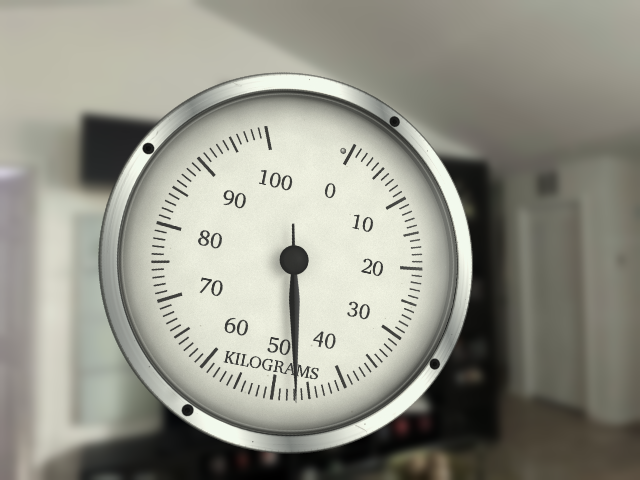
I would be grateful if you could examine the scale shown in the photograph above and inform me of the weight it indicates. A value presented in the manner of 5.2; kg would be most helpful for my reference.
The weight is 47; kg
